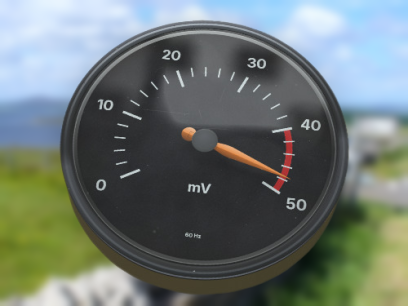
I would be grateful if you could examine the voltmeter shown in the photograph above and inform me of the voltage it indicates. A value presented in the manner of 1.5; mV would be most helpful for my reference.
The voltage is 48; mV
